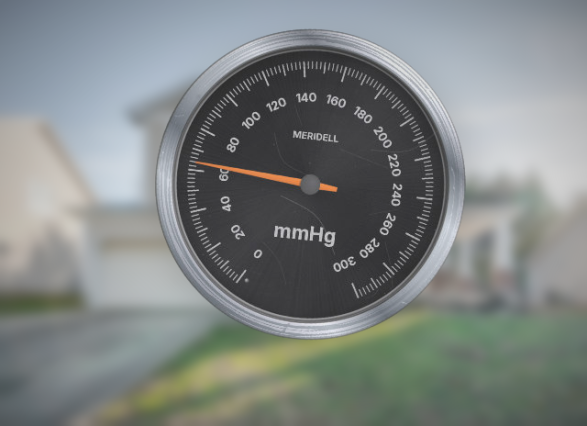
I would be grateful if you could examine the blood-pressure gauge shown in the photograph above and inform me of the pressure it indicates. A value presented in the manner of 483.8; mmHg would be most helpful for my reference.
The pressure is 64; mmHg
